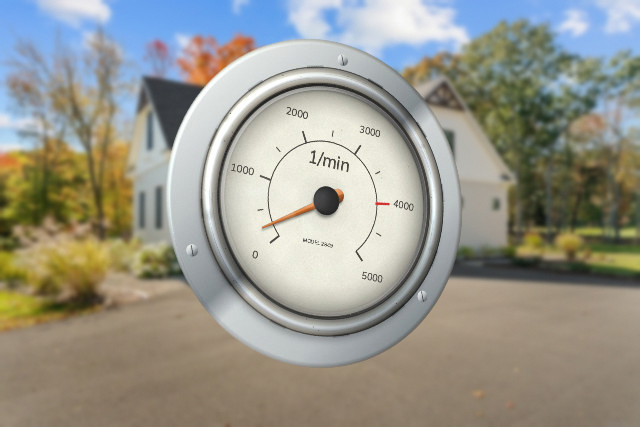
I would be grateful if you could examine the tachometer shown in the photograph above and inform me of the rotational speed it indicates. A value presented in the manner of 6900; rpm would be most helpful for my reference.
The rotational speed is 250; rpm
